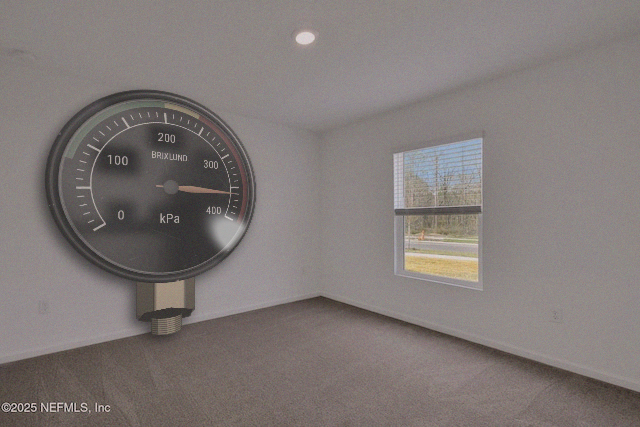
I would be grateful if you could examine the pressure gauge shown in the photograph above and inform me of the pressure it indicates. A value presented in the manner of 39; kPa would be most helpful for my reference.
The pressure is 360; kPa
